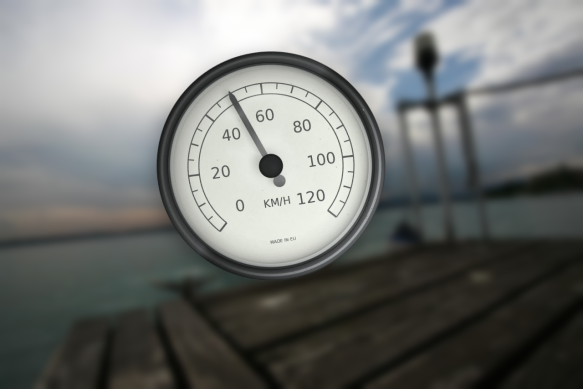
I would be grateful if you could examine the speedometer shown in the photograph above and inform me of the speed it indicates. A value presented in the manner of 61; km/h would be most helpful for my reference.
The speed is 50; km/h
